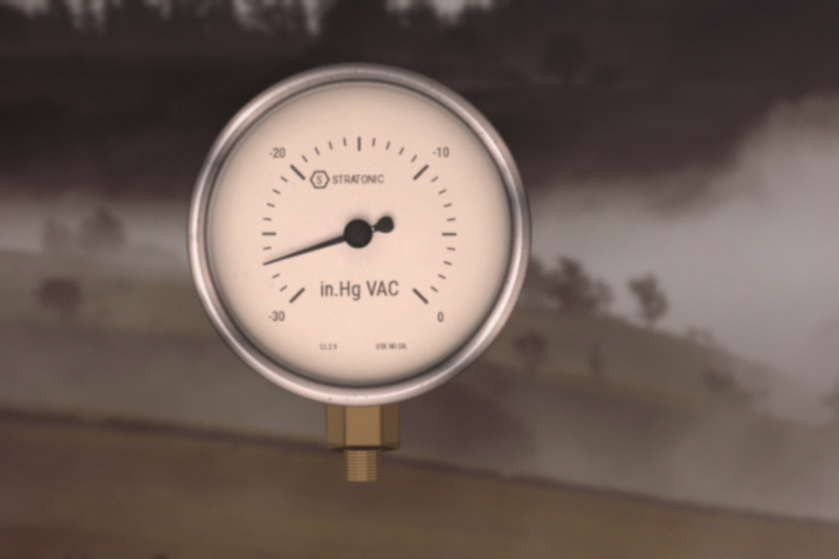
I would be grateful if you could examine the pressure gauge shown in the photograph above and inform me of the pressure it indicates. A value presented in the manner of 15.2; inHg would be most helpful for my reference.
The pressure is -27; inHg
